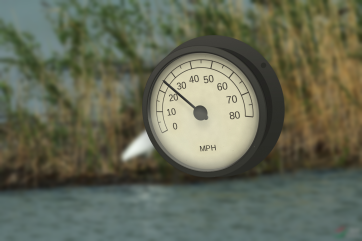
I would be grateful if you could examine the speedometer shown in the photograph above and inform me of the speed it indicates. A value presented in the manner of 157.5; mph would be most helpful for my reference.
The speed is 25; mph
